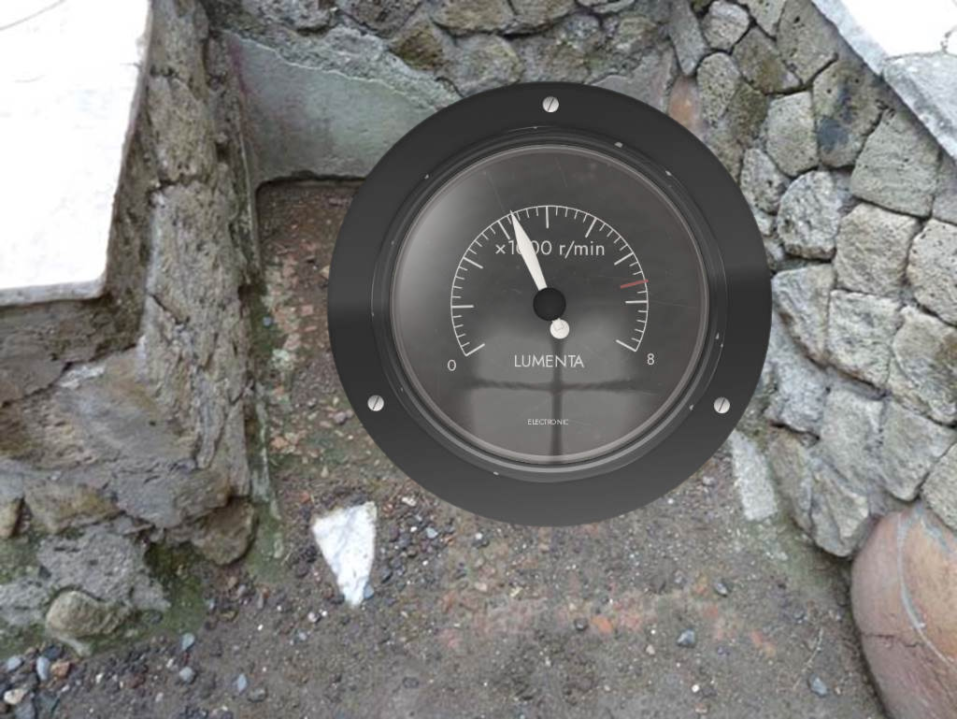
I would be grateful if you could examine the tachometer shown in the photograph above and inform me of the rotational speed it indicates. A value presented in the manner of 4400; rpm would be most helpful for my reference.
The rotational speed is 3300; rpm
